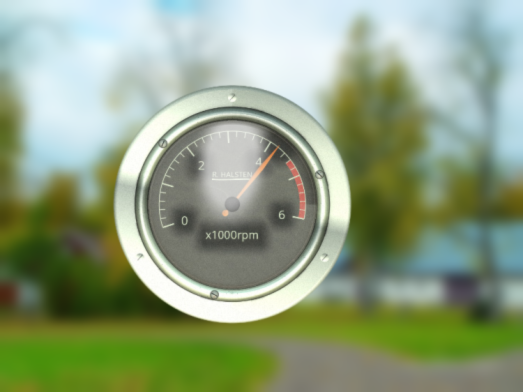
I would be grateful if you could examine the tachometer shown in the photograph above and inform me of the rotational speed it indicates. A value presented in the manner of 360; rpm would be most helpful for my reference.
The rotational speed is 4200; rpm
